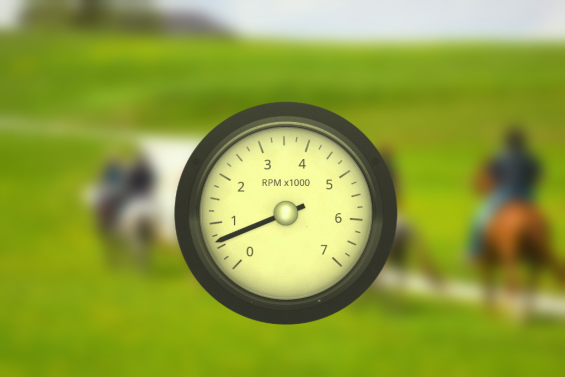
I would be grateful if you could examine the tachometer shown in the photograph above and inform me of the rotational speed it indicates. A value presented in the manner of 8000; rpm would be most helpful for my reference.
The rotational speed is 625; rpm
